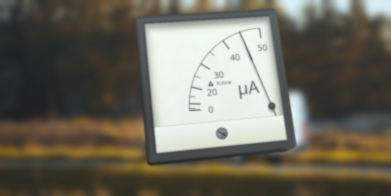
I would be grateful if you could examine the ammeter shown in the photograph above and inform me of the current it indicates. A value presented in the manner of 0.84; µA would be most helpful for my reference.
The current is 45; µA
